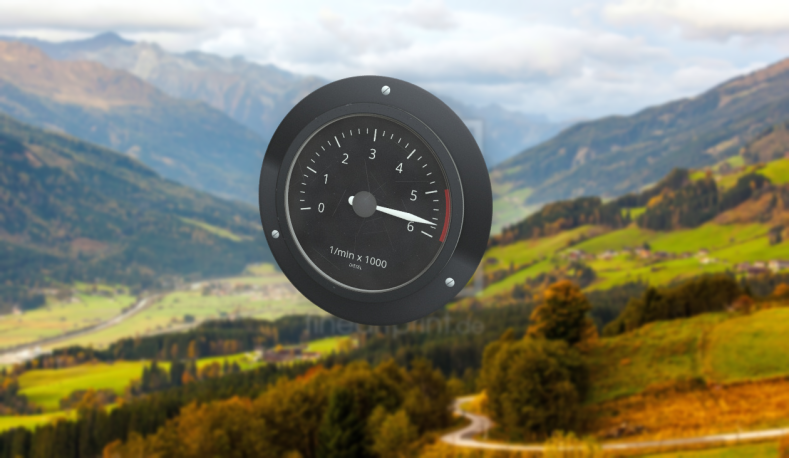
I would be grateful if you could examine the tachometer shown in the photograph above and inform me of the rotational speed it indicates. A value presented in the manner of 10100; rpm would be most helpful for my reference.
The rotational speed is 5700; rpm
